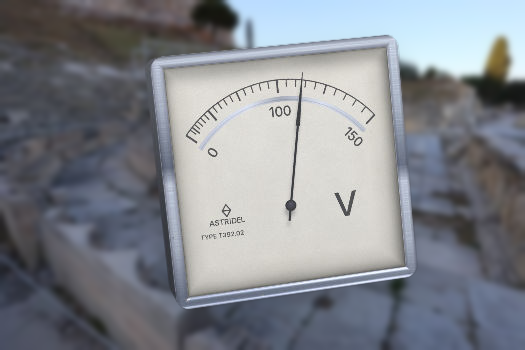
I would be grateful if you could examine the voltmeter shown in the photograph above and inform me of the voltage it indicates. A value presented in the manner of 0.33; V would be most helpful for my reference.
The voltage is 112.5; V
